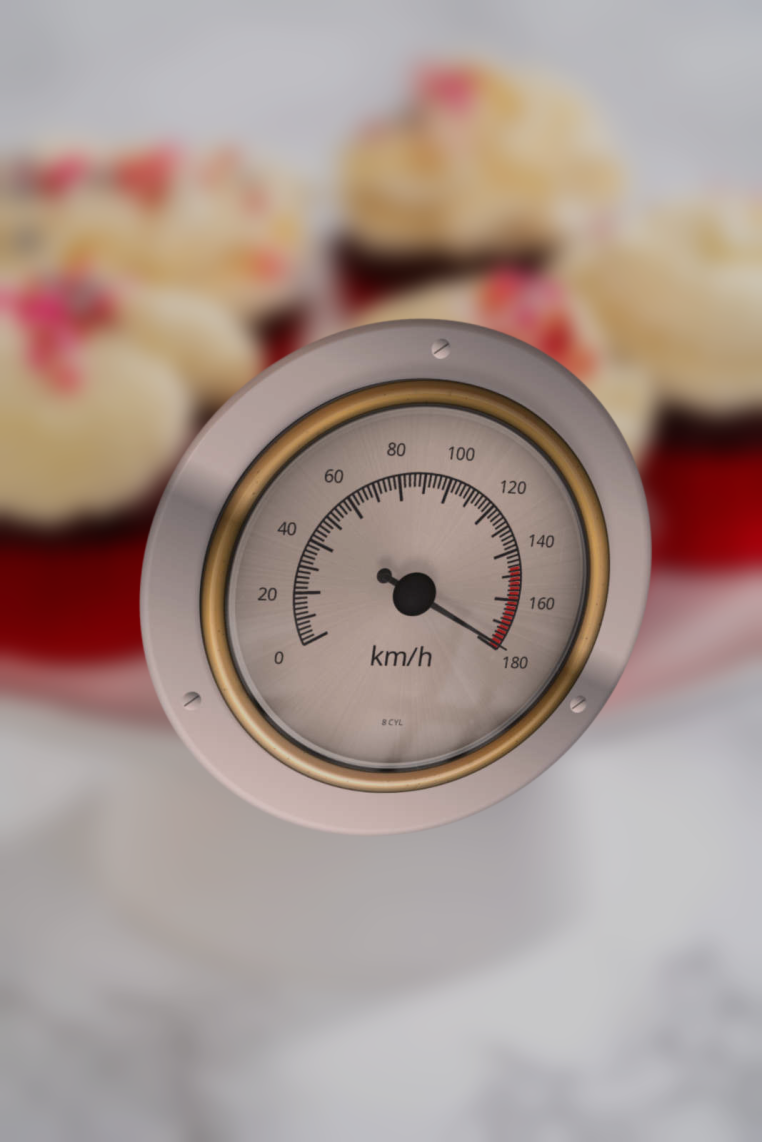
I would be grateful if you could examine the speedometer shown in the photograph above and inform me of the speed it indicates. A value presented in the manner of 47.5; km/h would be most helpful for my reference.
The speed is 178; km/h
